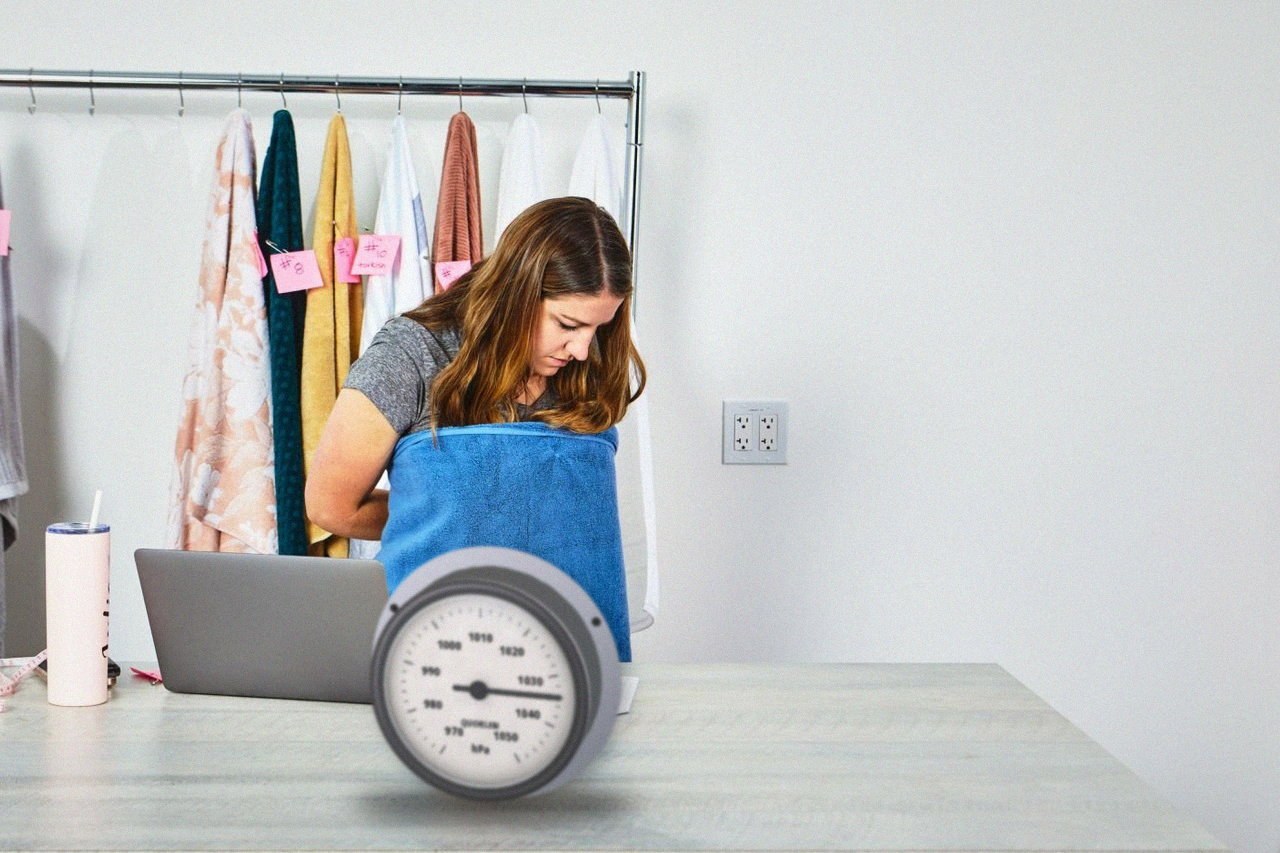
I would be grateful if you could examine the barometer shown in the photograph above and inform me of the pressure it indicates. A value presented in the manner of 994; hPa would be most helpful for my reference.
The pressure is 1034; hPa
